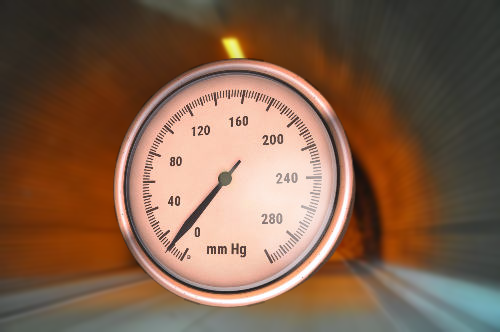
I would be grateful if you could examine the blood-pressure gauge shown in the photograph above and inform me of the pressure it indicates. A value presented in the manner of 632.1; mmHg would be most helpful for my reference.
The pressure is 10; mmHg
